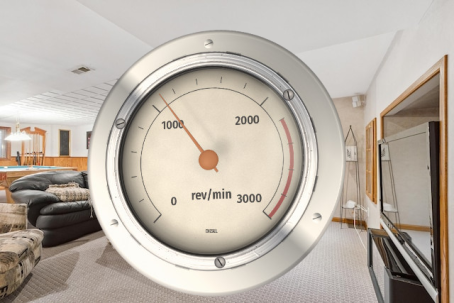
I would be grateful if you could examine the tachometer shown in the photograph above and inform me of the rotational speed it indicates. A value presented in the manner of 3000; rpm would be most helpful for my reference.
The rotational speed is 1100; rpm
